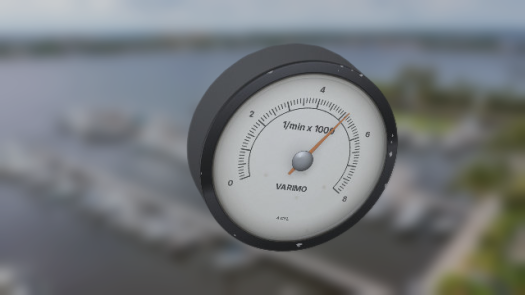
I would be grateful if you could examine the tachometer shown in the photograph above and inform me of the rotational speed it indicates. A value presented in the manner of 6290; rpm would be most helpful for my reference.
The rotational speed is 5000; rpm
